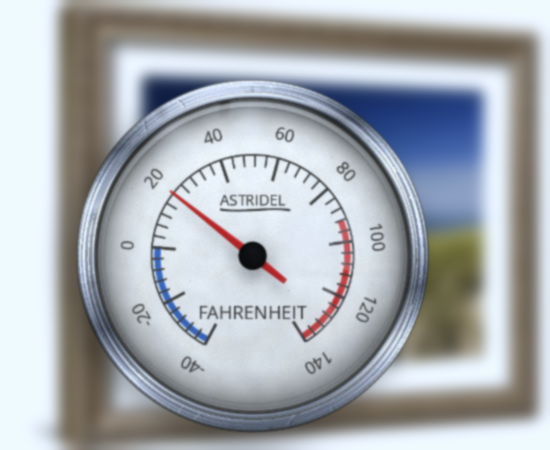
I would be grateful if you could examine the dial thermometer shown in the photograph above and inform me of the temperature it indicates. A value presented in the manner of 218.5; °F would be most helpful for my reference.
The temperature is 20; °F
